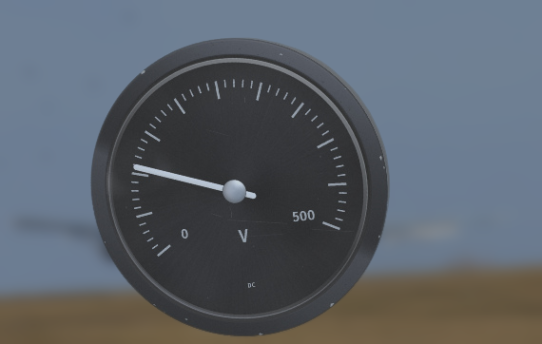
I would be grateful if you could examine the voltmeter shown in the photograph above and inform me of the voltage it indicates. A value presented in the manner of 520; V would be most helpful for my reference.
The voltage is 110; V
